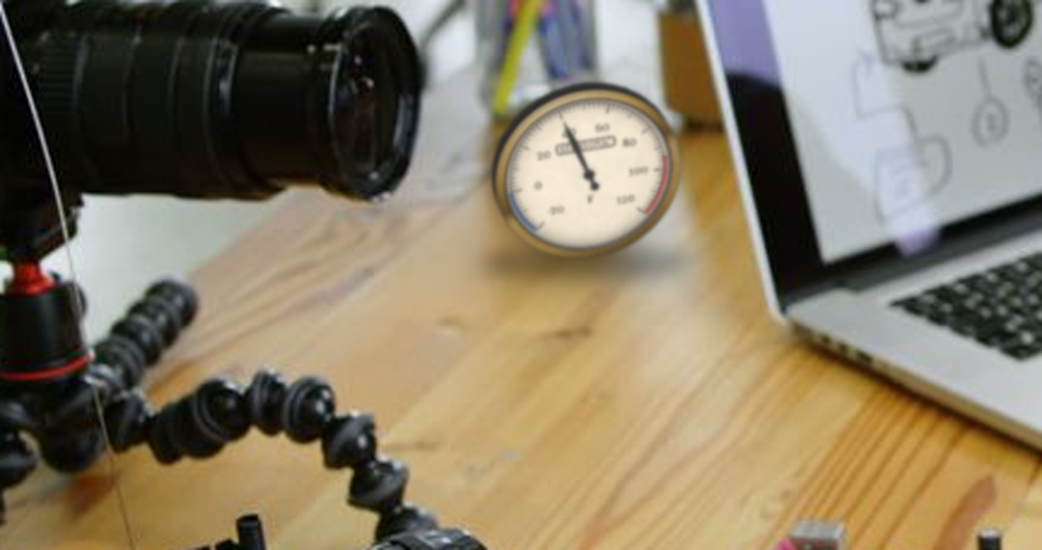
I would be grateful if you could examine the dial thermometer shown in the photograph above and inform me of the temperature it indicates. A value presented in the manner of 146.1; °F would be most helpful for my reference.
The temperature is 40; °F
